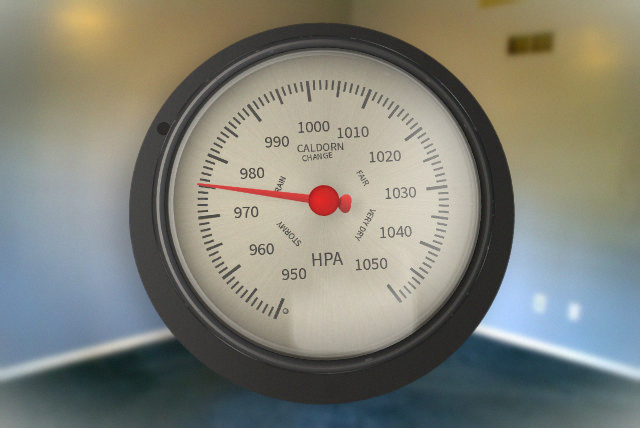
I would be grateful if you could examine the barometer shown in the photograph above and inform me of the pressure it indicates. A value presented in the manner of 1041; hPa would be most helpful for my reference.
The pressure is 975; hPa
